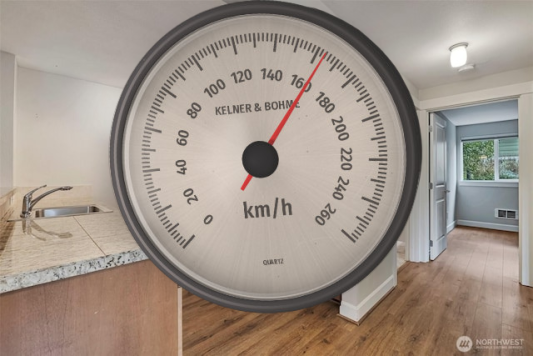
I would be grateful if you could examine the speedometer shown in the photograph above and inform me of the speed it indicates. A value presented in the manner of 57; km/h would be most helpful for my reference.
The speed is 164; km/h
